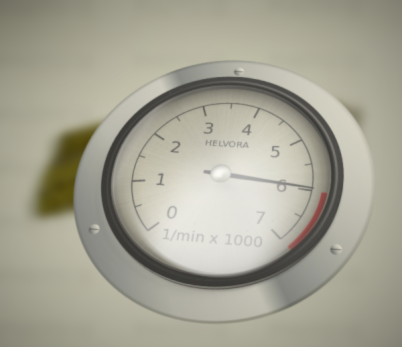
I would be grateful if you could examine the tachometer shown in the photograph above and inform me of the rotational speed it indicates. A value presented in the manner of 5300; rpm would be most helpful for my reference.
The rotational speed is 6000; rpm
